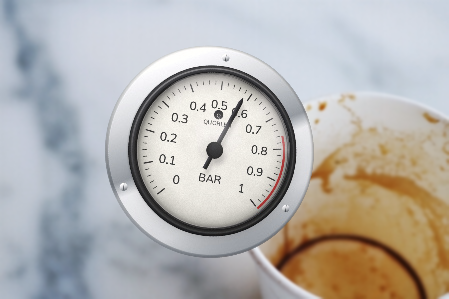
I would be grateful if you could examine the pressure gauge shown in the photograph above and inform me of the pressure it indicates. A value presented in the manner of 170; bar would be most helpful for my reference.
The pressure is 0.58; bar
